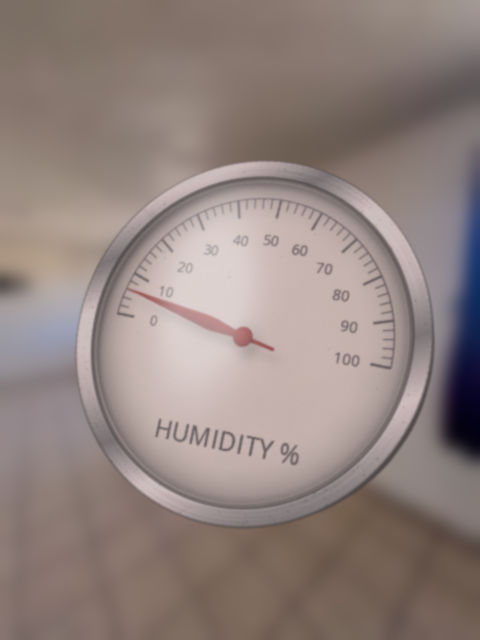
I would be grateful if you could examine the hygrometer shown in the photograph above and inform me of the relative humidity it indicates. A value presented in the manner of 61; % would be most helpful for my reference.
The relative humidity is 6; %
